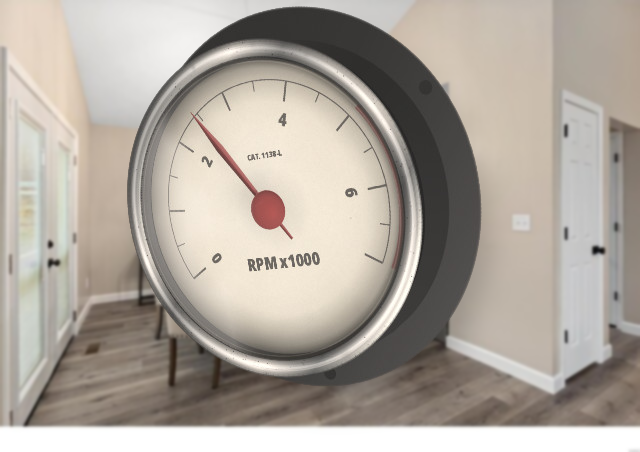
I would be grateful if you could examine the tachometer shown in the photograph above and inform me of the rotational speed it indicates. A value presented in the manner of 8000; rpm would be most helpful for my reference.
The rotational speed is 2500; rpm
